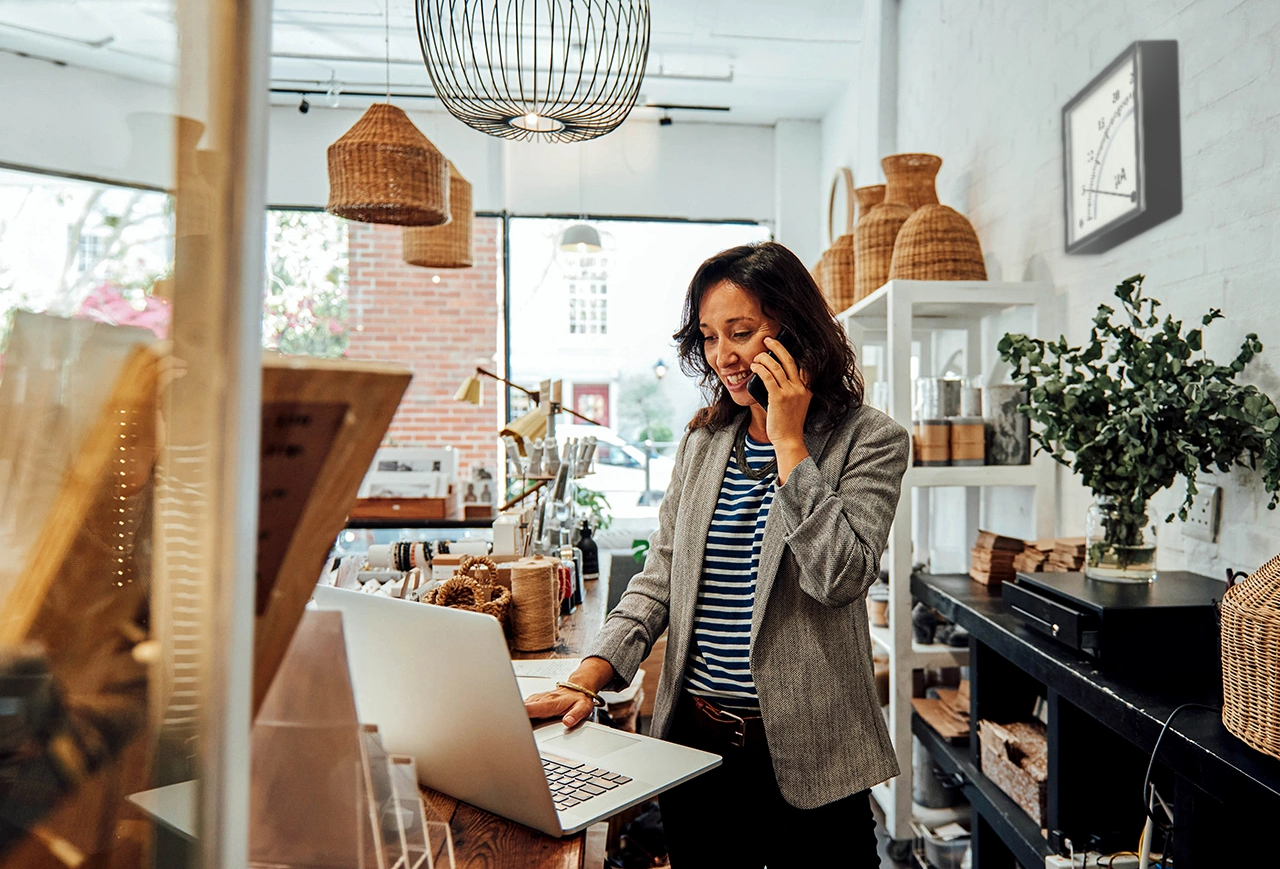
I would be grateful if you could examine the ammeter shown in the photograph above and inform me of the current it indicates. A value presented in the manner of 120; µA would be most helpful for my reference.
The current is 5; µA
